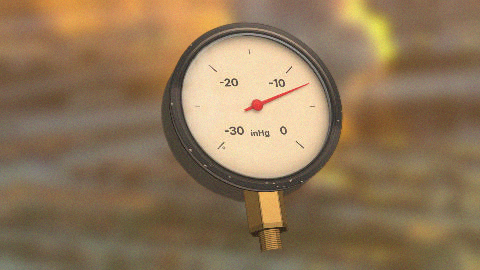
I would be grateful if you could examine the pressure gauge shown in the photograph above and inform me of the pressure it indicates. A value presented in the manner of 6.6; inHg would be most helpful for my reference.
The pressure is -7.5; inHg
